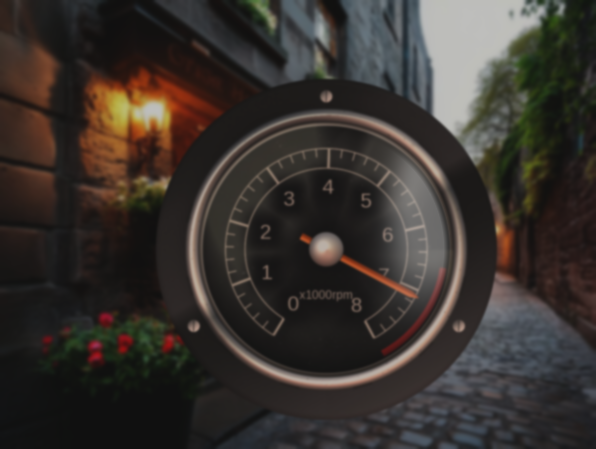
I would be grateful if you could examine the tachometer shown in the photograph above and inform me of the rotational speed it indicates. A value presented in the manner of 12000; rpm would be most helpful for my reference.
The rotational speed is 7100; rpm
